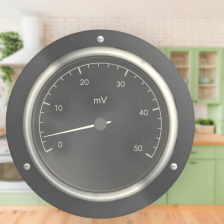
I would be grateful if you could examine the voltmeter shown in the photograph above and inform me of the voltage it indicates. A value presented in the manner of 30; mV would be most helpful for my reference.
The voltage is 3; mV
